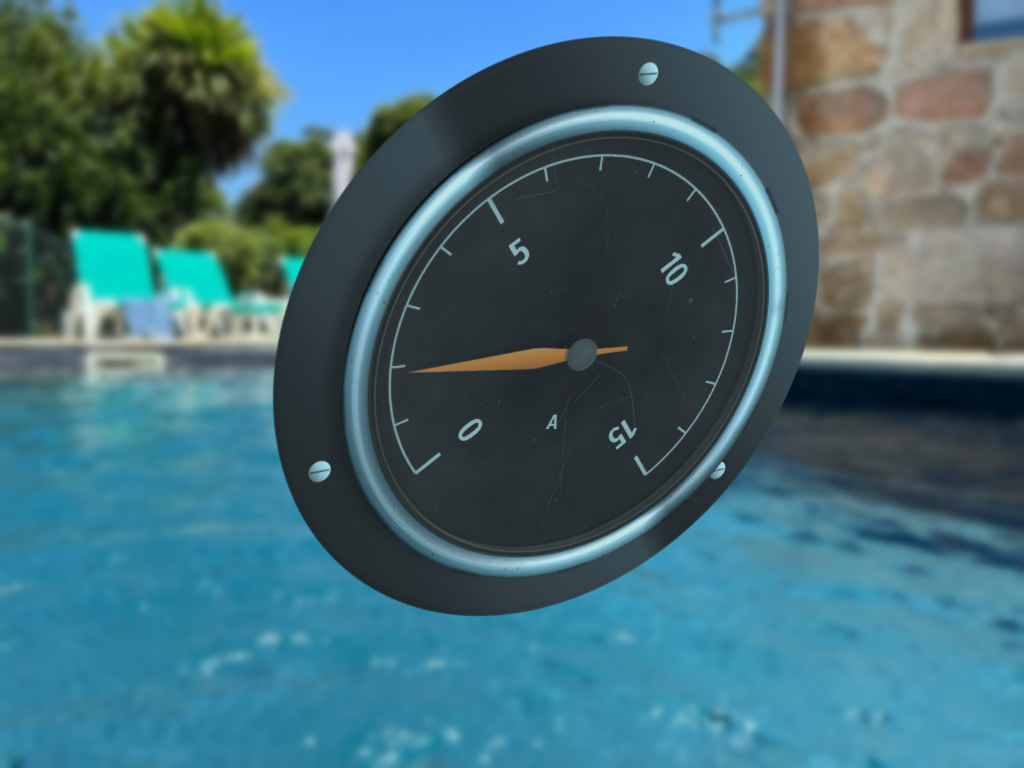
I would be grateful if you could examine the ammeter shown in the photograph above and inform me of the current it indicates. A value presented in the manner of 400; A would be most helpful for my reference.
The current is 2; A
